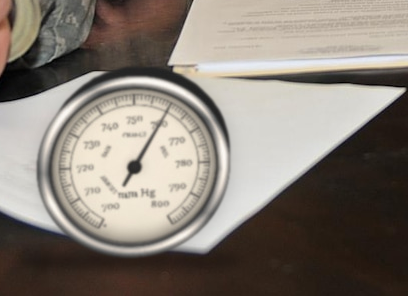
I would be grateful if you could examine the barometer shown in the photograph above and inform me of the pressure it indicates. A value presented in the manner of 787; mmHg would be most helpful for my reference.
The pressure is 760; mmHg
